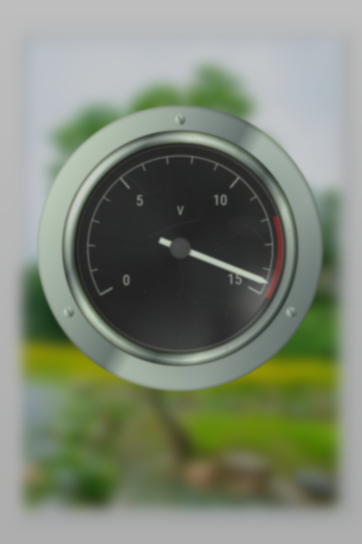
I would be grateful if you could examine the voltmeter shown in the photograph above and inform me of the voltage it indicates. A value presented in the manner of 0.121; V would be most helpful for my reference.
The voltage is 14.5; V
